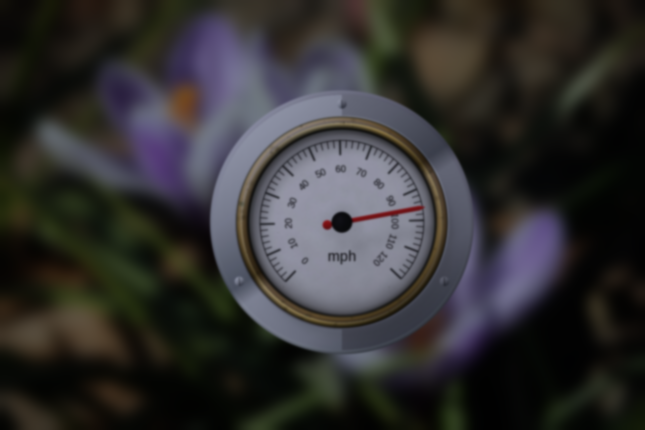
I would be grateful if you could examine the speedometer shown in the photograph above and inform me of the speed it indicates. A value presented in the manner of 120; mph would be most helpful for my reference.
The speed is 96; mph
